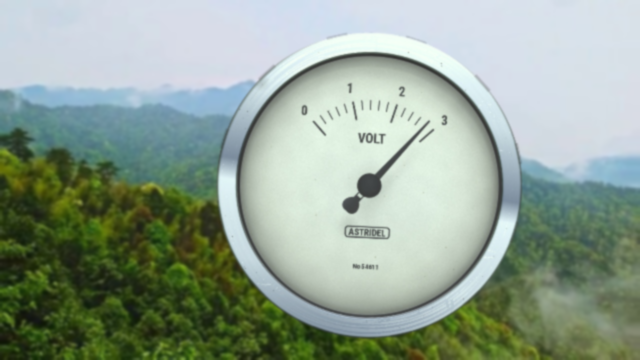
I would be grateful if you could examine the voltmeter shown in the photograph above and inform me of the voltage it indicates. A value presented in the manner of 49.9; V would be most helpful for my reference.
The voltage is 2.8; V
